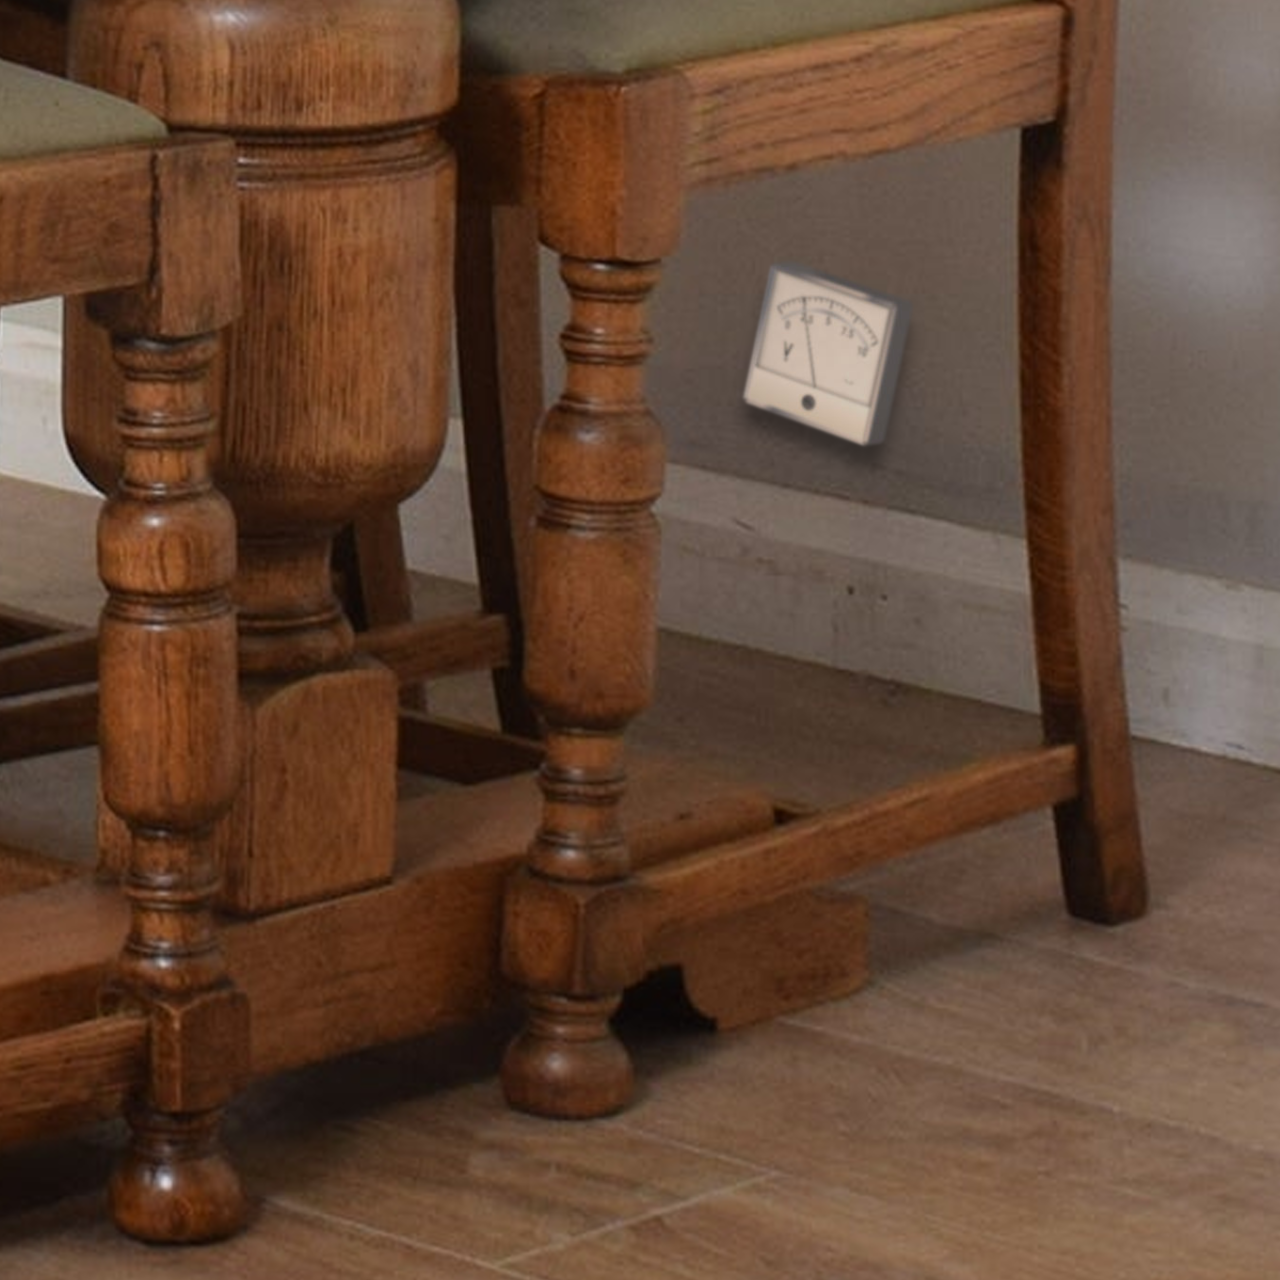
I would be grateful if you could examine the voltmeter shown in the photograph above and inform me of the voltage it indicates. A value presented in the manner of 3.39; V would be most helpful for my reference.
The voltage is 2.5; V
